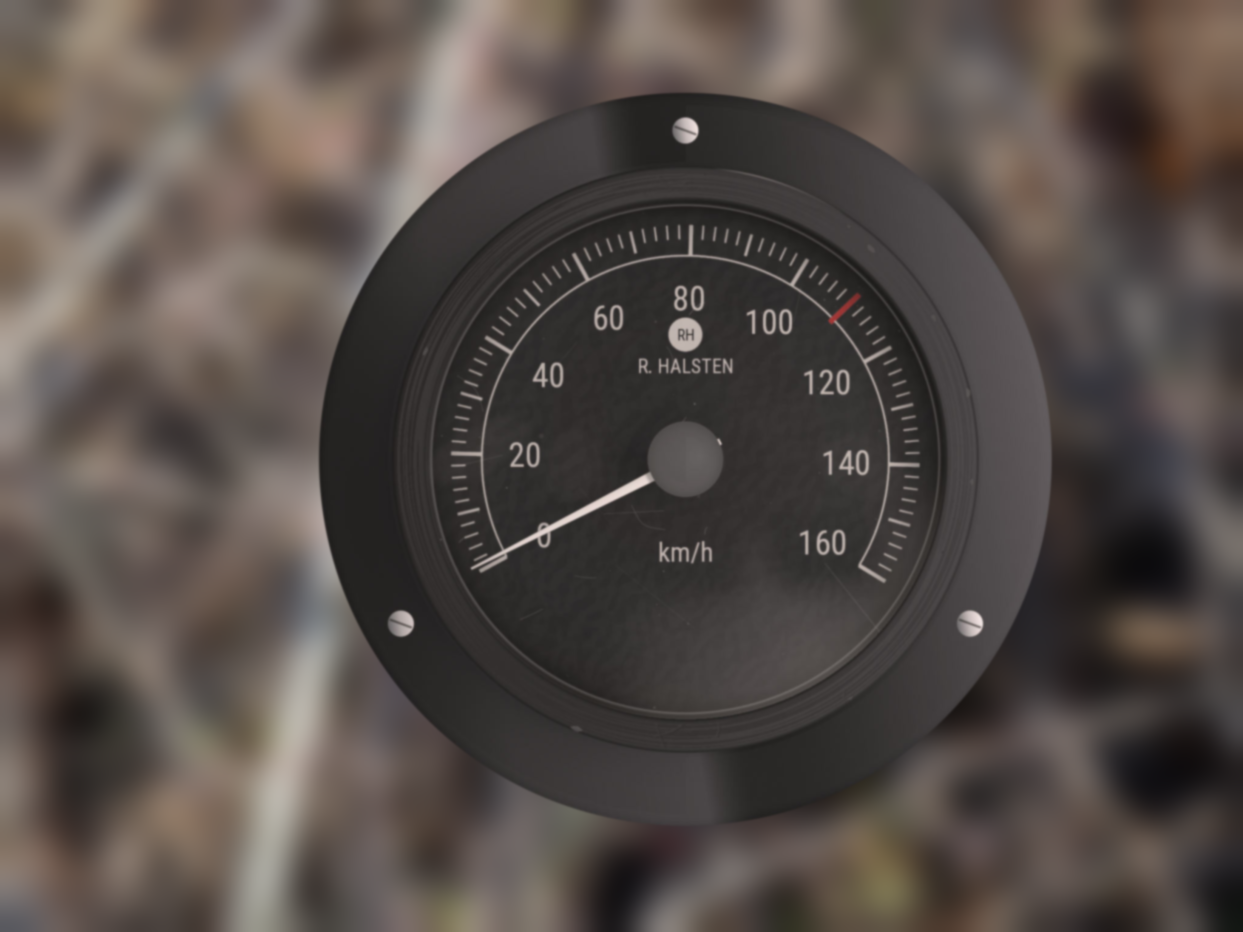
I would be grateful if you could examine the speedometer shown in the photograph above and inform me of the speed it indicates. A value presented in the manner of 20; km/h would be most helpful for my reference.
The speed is 1; km/h
